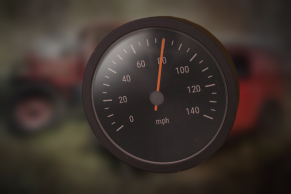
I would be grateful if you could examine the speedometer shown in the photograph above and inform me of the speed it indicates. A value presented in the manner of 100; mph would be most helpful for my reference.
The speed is 80; mph
